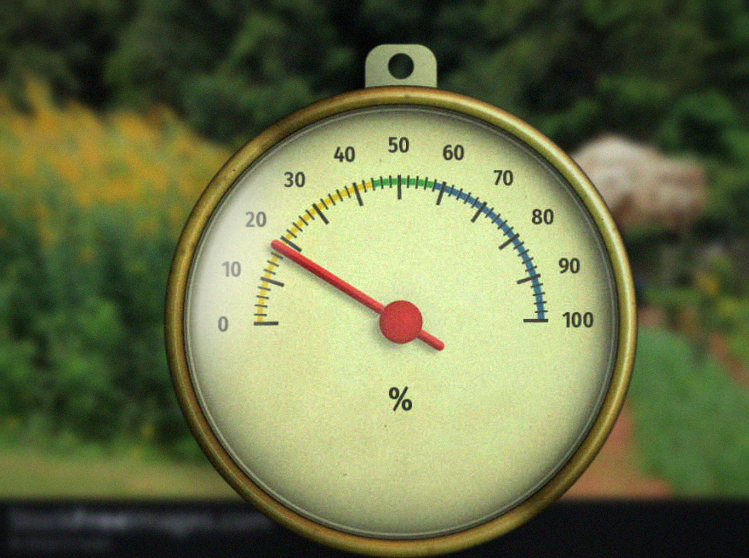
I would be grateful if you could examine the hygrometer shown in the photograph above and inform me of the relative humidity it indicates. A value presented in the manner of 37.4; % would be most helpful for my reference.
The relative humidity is 18; %
